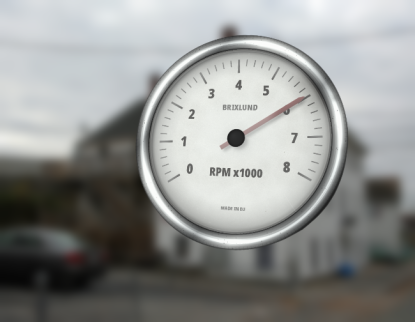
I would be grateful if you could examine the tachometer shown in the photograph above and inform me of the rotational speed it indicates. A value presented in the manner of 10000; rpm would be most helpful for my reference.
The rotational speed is 6000; rpm
